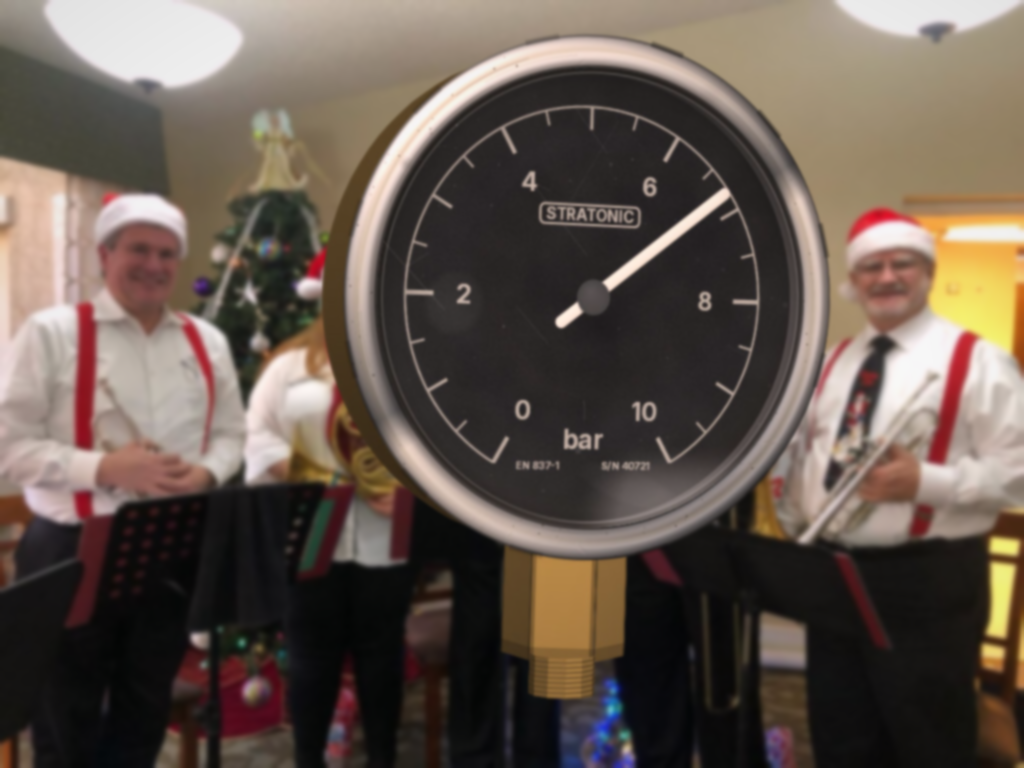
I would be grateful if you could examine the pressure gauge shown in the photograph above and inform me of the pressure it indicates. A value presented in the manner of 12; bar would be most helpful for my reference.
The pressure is 6.75; bar
